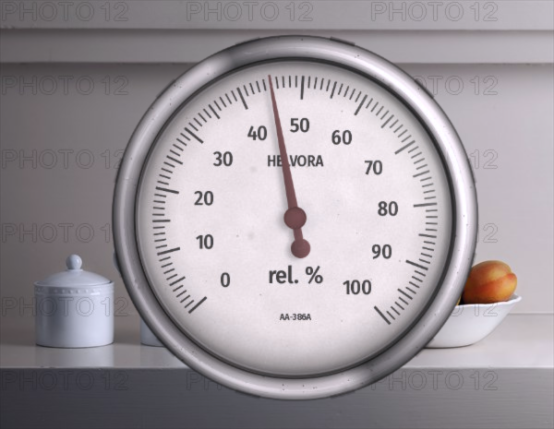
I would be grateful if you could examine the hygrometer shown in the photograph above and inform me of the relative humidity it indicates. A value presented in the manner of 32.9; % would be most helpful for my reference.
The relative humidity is 45; %
